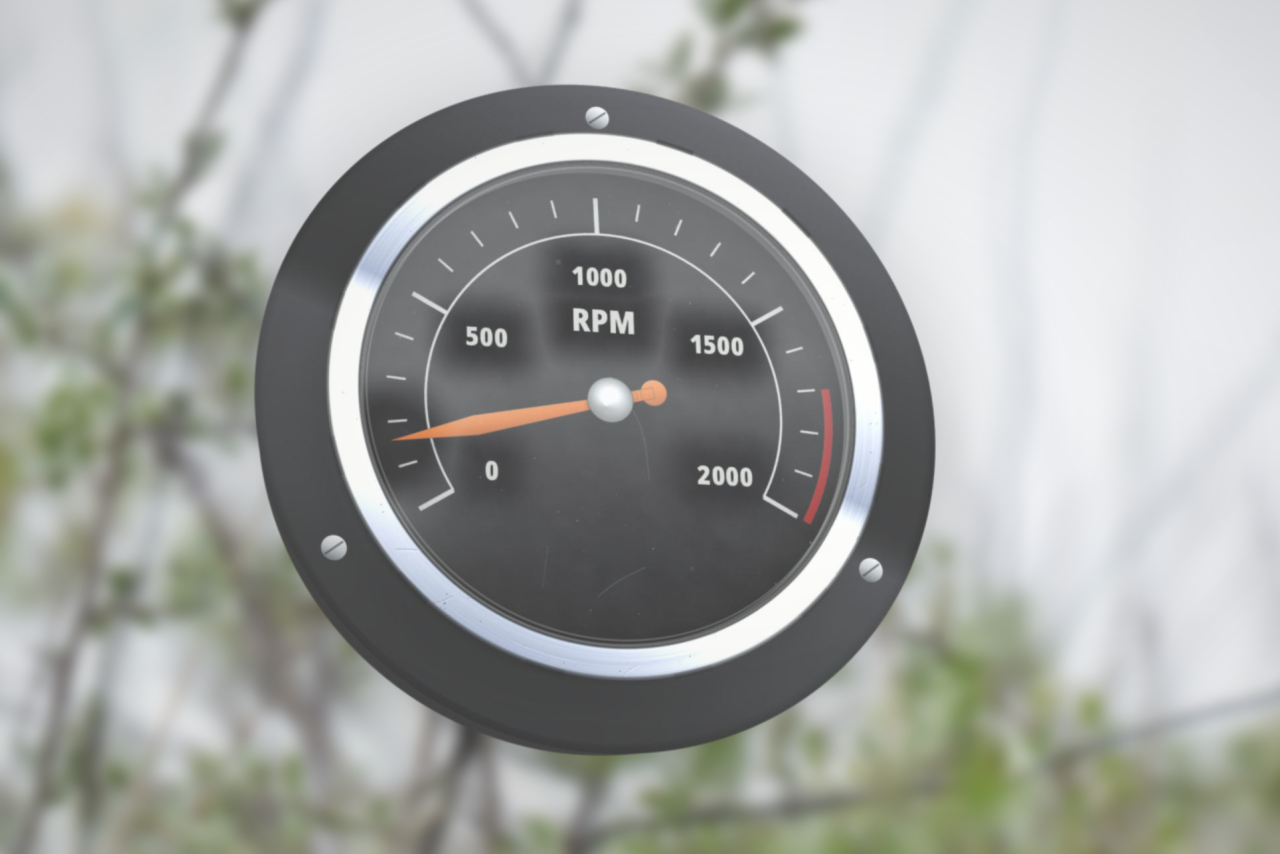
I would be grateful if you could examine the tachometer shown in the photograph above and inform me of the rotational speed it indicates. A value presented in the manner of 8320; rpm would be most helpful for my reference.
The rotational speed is 150; rpm
